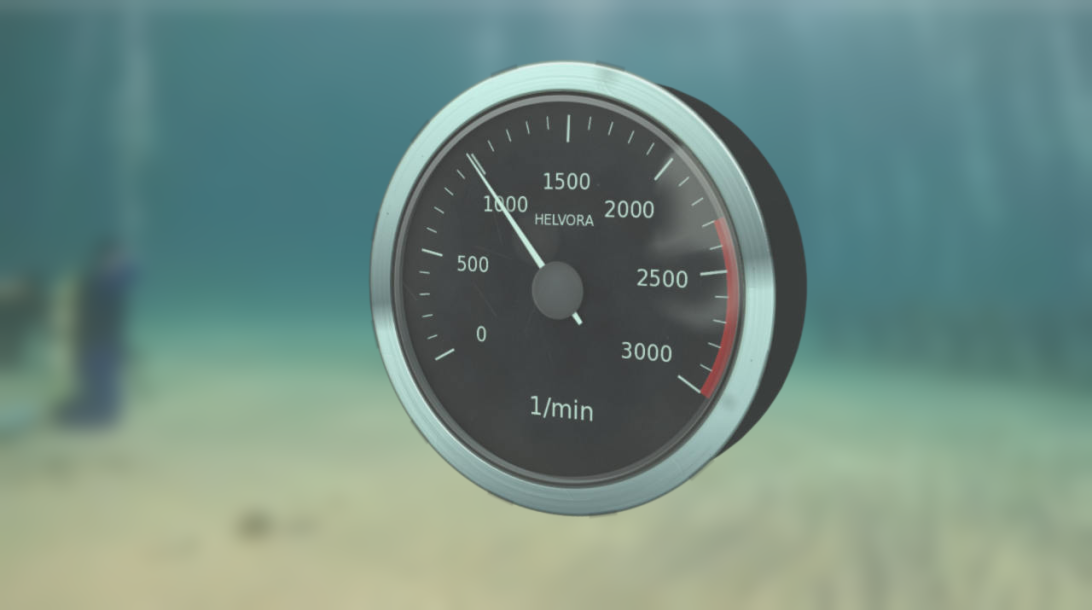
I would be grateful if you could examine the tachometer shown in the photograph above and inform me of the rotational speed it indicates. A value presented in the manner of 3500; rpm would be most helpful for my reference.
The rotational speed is 1000; rpm
